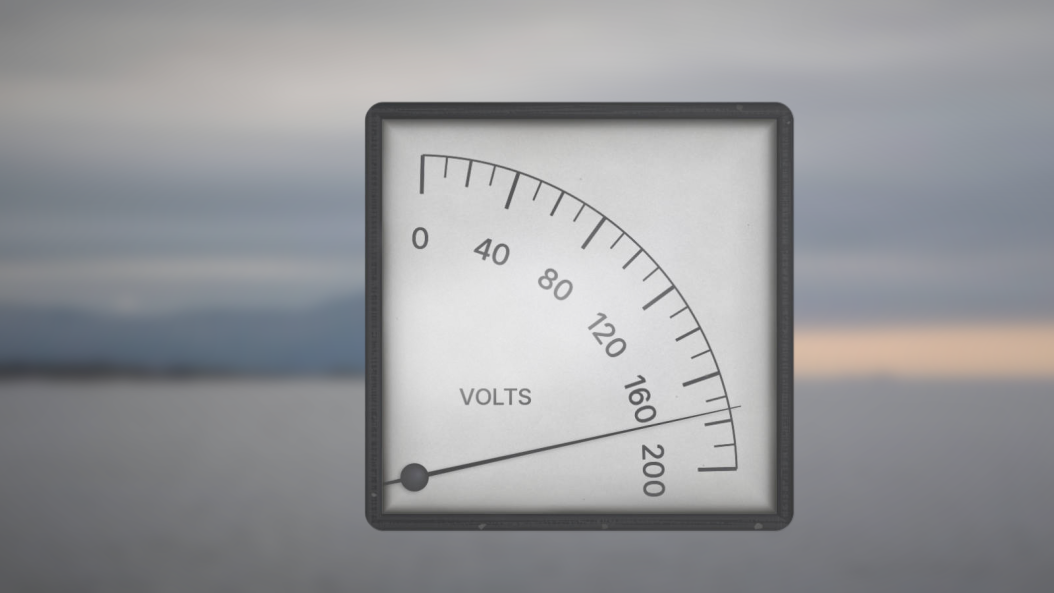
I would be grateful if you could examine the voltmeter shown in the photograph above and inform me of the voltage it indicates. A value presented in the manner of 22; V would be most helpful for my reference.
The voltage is 175; V
